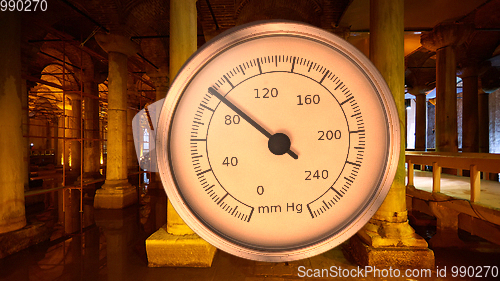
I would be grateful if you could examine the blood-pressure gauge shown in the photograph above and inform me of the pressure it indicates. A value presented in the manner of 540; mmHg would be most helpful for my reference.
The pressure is 90; mmHg
